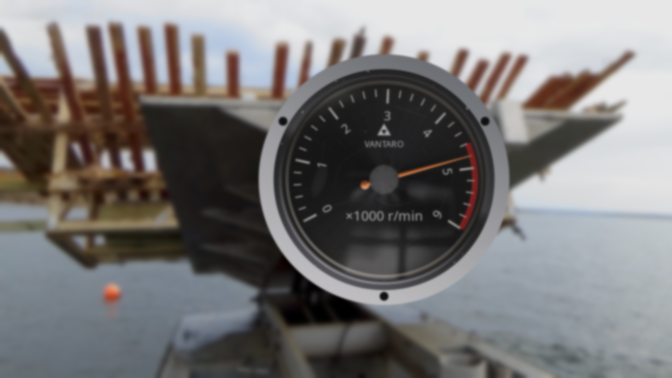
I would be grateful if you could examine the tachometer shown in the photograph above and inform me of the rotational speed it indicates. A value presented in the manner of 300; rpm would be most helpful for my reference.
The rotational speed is 4800; rpm
